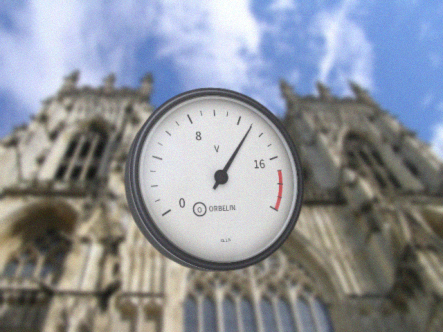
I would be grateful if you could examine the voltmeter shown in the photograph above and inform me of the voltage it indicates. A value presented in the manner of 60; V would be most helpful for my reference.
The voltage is 13; V
